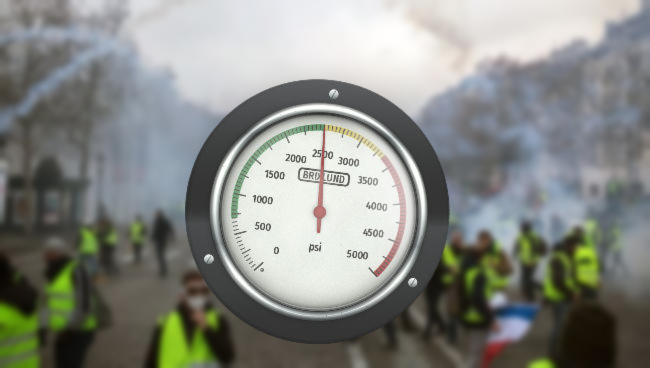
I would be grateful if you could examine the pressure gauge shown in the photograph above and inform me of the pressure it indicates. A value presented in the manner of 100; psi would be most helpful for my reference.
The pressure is 2500; psi
